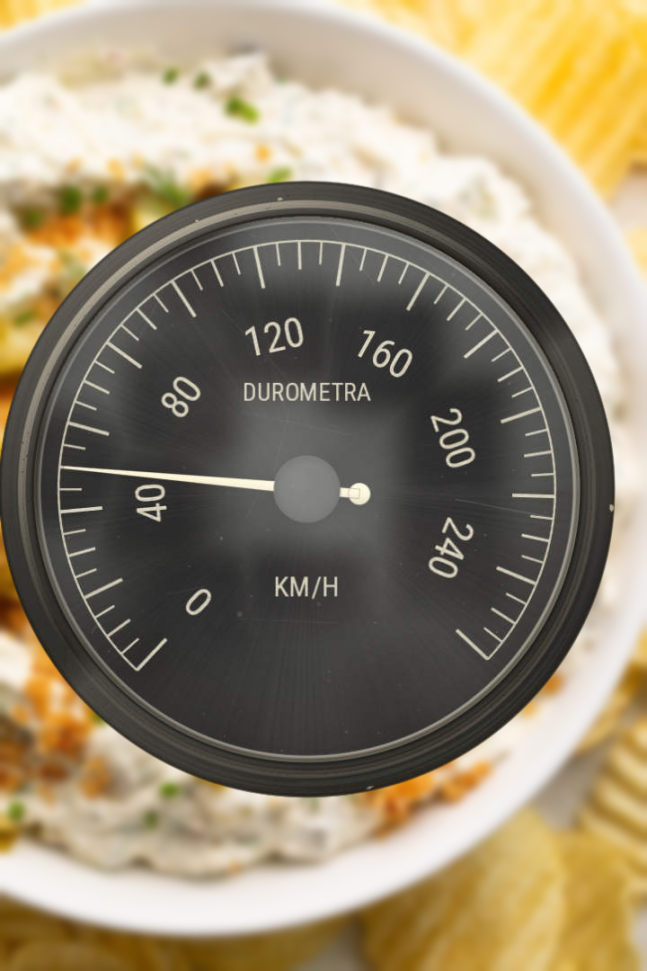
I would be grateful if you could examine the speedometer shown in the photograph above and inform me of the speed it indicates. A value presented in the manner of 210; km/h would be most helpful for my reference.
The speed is 50; km/h
